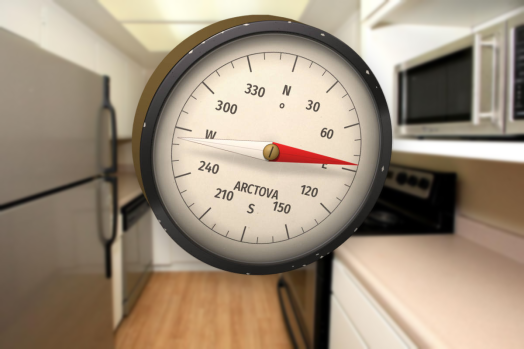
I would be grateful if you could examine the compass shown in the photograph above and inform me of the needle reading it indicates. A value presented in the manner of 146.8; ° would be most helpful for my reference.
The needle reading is 85; °
